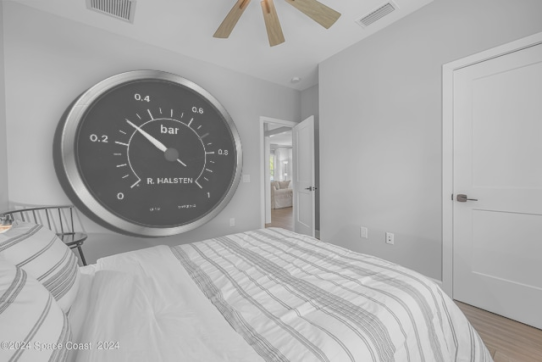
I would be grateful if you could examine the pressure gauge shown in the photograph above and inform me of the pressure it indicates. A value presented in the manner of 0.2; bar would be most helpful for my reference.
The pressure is 0.3; bar
